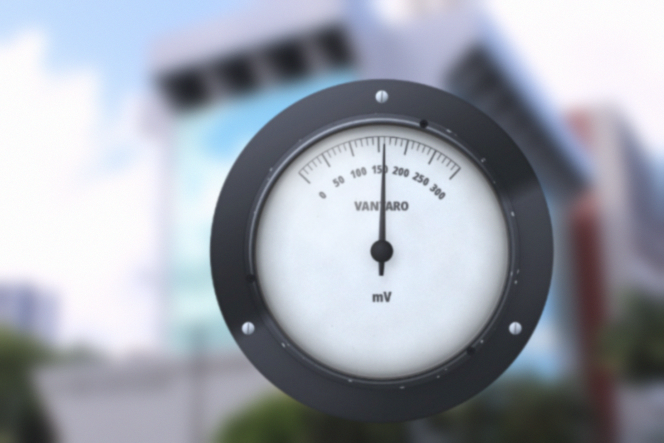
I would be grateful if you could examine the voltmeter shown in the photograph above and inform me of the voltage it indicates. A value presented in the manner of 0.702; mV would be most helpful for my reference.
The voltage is 160; mV
